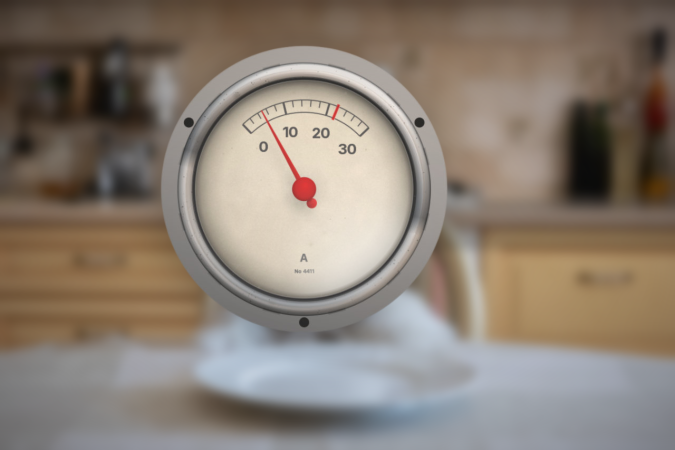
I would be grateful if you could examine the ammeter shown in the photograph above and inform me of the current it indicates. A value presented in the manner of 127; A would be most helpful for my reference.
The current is 5; A
